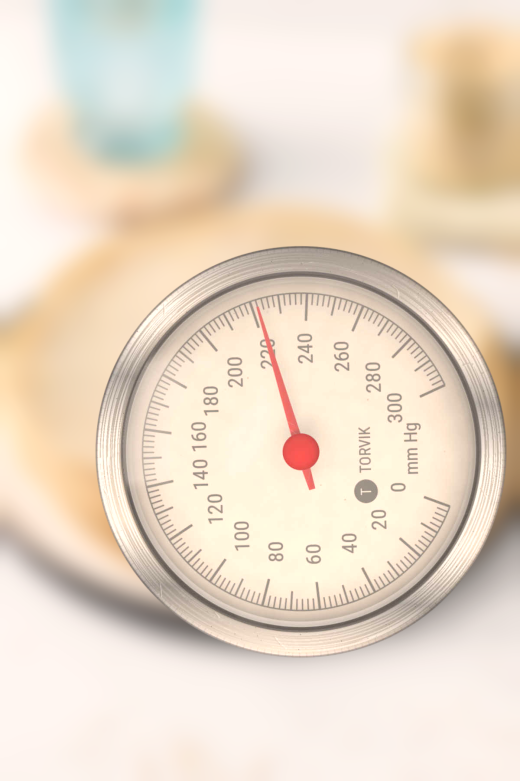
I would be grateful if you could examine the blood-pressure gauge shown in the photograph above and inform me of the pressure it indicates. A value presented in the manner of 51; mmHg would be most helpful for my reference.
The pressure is 222; mmHg
